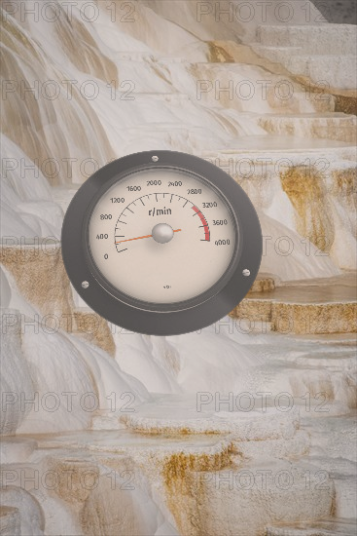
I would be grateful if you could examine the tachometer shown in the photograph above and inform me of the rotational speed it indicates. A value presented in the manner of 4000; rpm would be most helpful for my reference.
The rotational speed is 200; rpm
